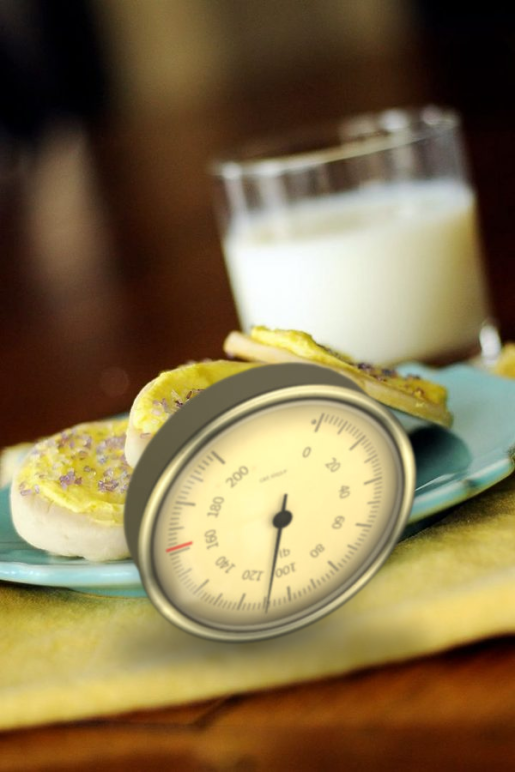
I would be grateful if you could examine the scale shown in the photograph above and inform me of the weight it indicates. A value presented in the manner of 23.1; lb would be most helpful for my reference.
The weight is 110; lb
